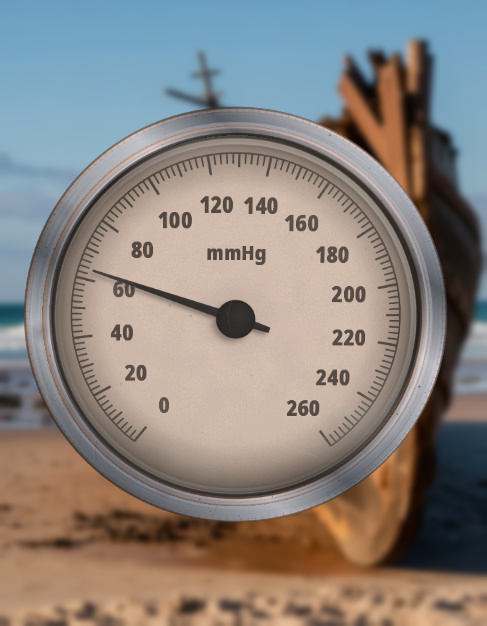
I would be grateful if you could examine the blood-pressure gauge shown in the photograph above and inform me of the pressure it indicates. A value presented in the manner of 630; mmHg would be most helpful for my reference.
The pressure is 64; mmHg
